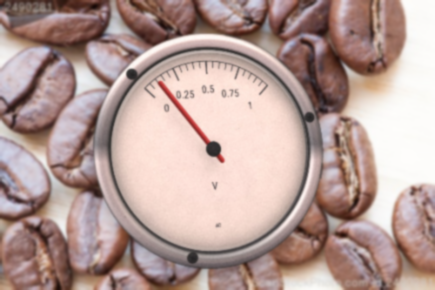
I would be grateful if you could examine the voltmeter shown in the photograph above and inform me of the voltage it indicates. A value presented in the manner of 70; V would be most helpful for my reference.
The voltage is 0.1; V
